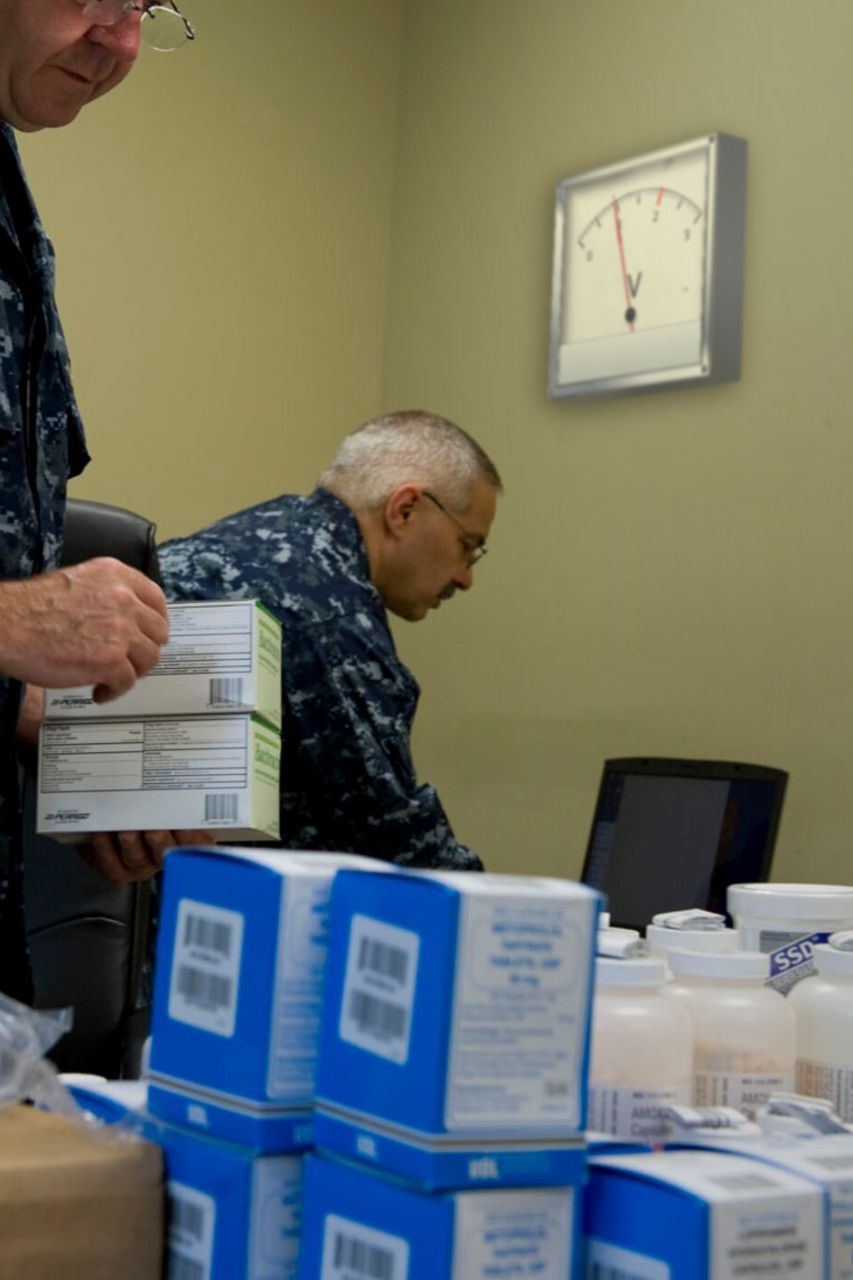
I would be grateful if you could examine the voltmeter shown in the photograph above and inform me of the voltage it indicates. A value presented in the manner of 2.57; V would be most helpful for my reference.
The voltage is 1; V
